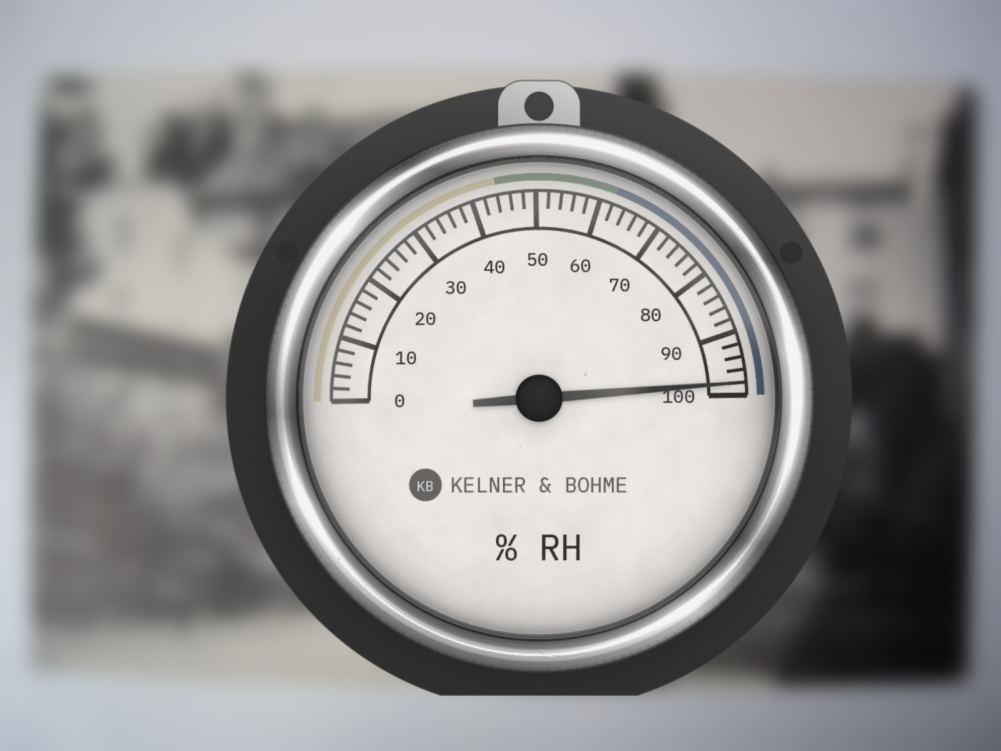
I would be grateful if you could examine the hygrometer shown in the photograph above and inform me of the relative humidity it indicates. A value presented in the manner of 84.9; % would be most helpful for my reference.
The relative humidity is 98; %
